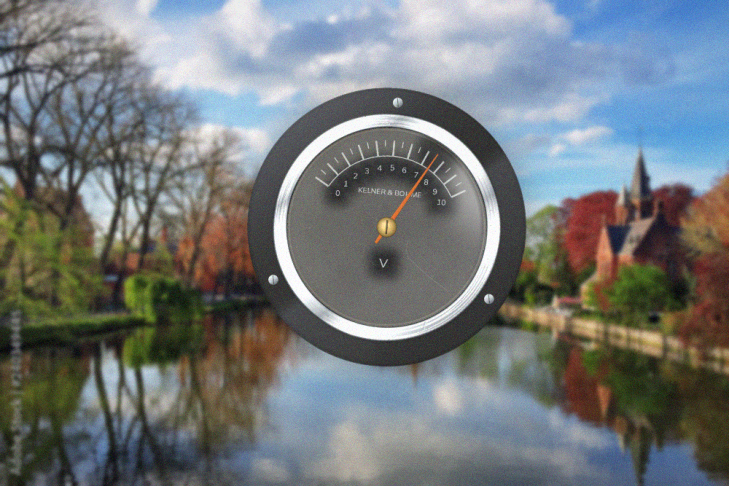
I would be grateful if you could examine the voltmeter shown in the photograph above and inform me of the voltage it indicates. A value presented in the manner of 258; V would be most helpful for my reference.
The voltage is 7.5; V
